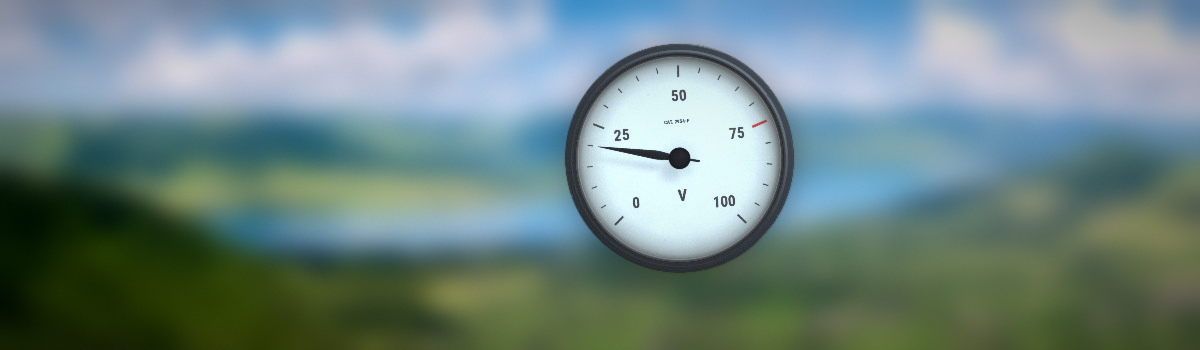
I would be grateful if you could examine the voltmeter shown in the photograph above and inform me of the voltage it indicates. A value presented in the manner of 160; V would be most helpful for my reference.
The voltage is 20; V
